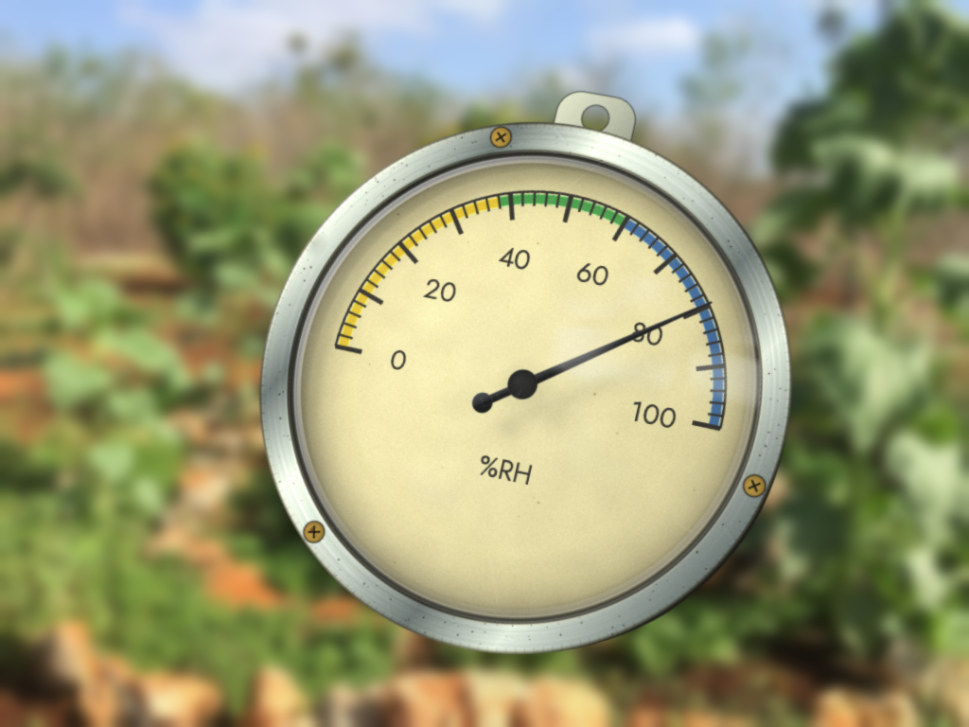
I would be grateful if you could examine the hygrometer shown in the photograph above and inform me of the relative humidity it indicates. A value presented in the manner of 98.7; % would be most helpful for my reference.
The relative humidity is 80; %
